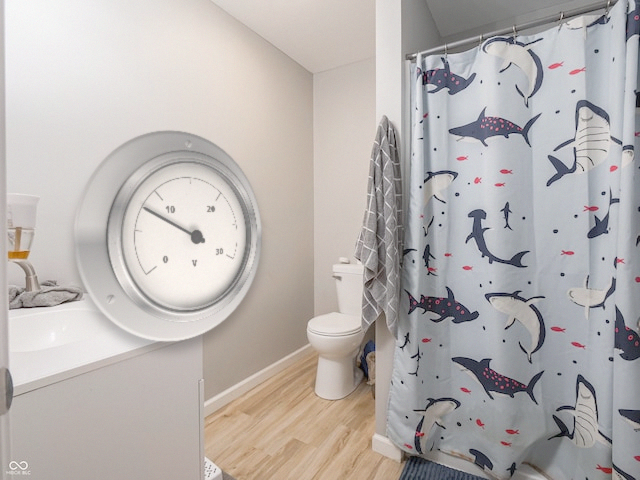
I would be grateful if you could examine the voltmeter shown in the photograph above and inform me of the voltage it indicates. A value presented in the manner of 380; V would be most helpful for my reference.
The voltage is 7.5; V
